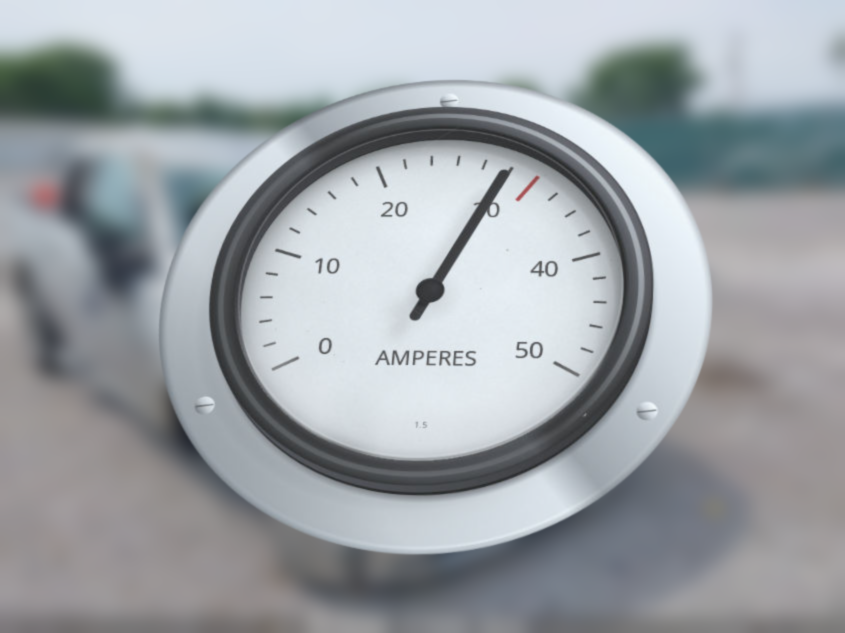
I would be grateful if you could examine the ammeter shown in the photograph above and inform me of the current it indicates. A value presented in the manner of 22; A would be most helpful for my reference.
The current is 30; A
